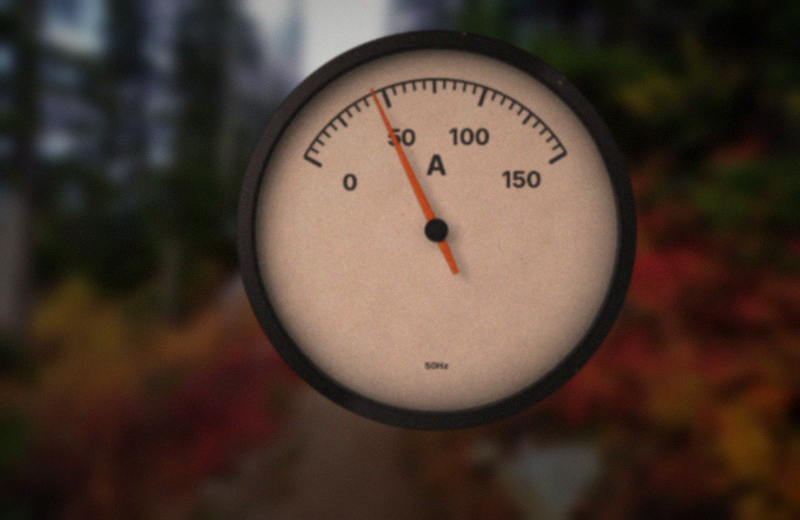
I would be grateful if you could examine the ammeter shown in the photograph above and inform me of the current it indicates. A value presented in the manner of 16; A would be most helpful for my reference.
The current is 45; A
